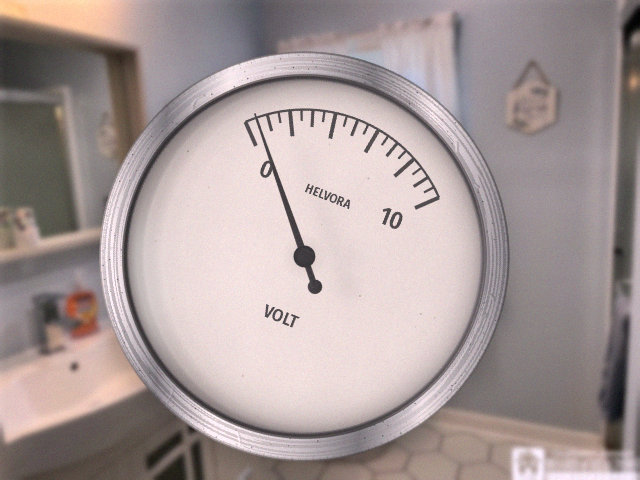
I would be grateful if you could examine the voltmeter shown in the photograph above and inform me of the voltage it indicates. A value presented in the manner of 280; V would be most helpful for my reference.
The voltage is 0.5; V
